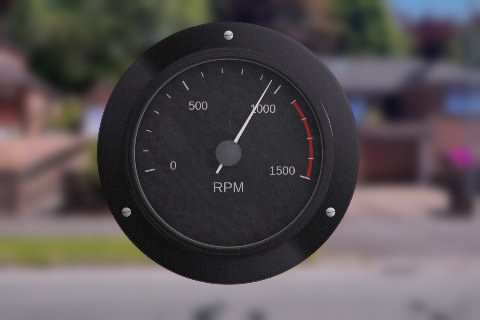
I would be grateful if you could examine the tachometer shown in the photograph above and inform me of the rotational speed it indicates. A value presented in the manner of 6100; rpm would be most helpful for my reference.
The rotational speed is 950; rpm
